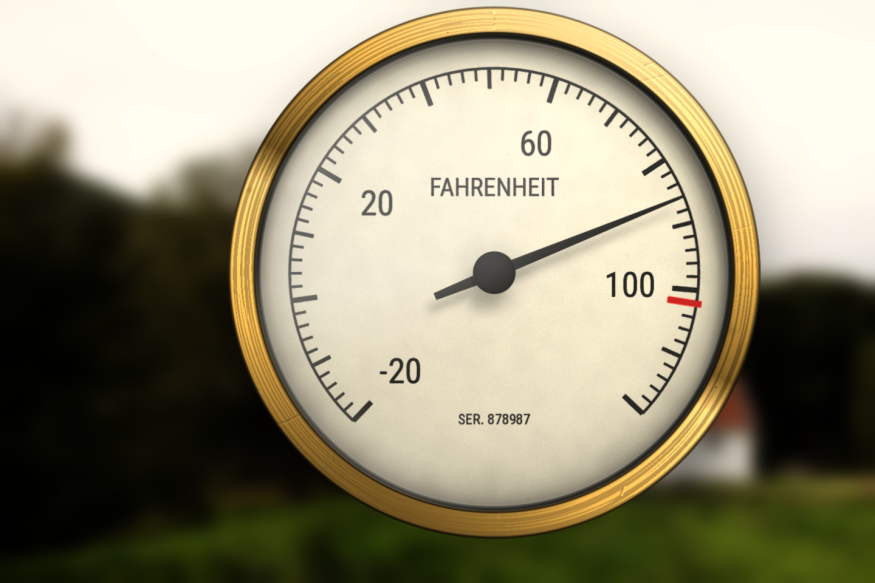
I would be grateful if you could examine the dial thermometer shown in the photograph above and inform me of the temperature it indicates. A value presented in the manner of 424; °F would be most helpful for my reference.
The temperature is 86; °F
